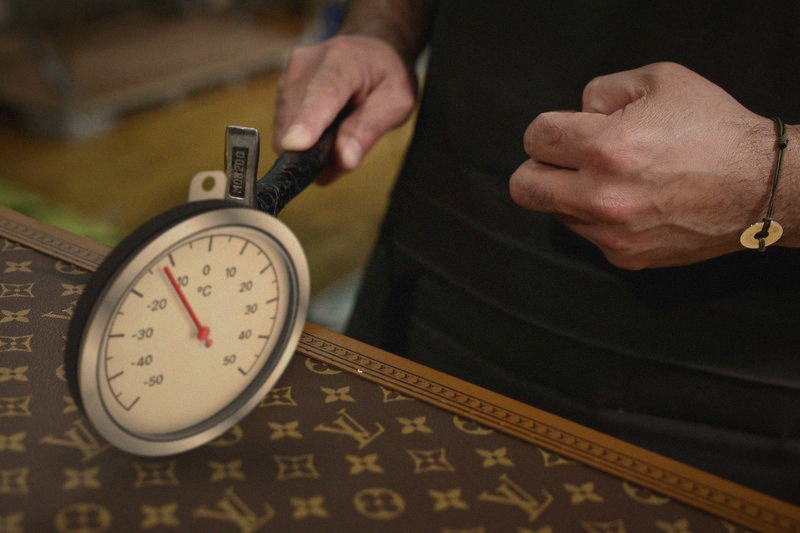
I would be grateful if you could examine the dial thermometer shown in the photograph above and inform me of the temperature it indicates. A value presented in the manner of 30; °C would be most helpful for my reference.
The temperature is -12.5; °C
